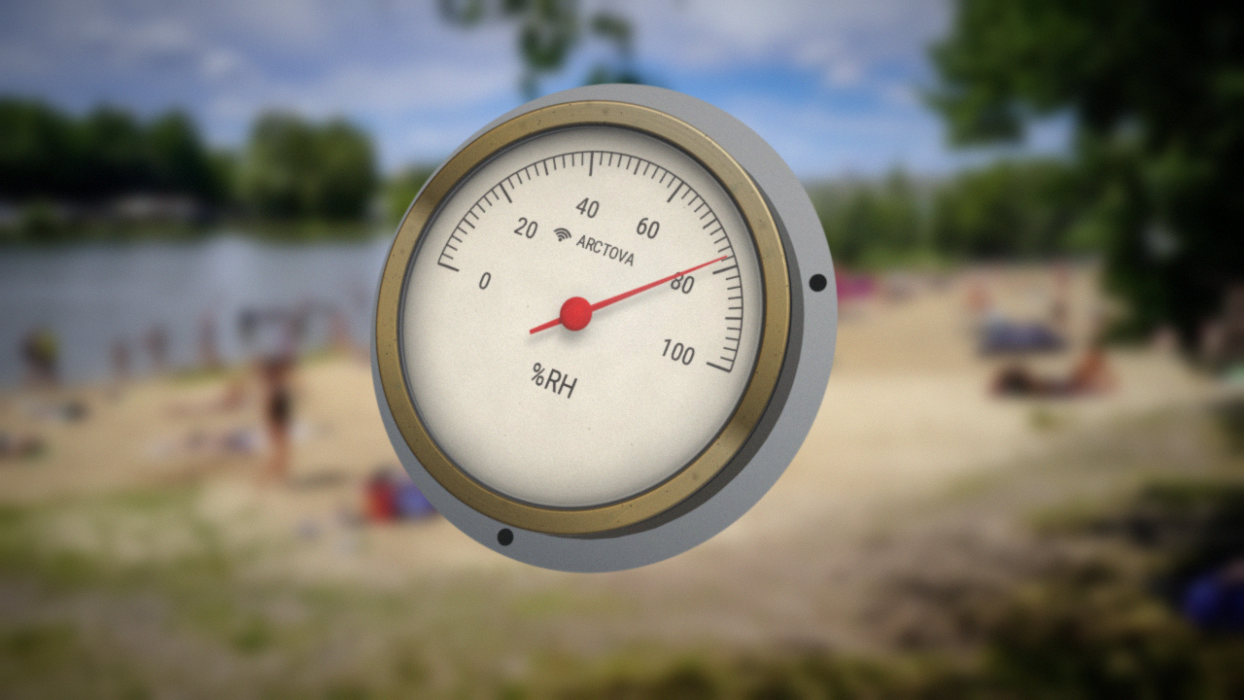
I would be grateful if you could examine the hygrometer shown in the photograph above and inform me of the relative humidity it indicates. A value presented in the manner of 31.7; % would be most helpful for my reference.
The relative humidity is 78; %
